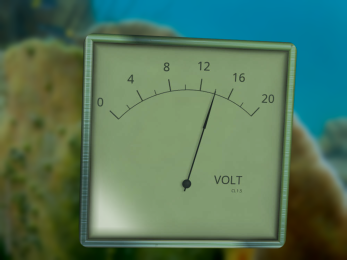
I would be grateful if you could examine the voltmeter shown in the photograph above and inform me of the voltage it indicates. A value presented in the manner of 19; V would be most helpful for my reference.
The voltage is 14; V
